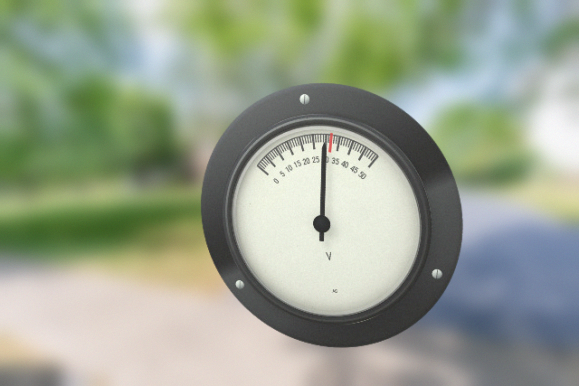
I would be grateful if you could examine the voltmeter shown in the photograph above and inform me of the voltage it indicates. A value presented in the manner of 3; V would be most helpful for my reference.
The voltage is 30; V
